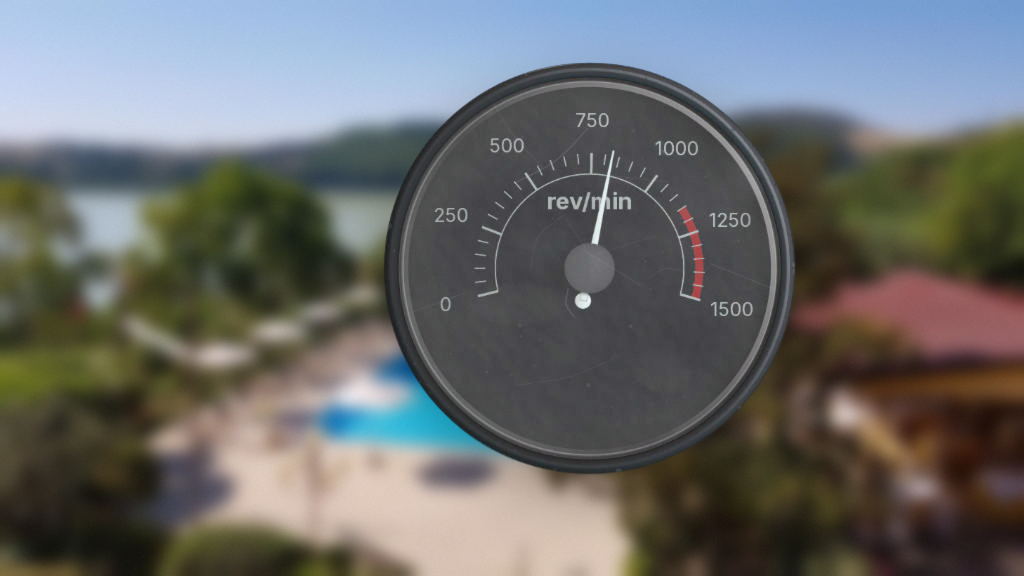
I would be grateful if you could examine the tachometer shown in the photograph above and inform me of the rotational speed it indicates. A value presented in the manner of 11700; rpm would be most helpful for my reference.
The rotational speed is 825; rpm
